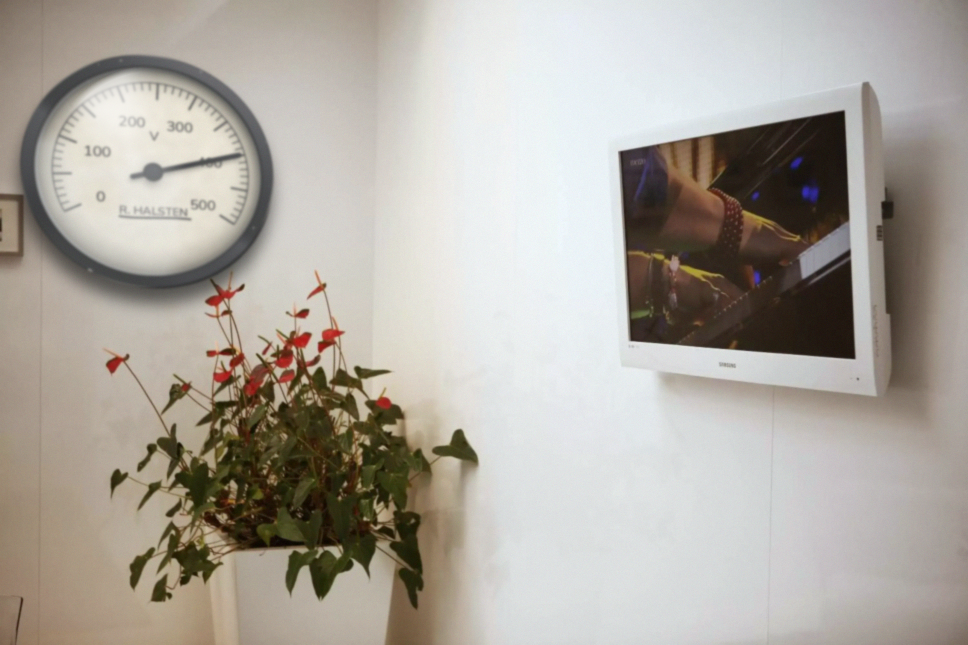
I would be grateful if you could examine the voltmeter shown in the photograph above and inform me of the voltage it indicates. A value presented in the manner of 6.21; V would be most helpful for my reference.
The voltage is 400; V
